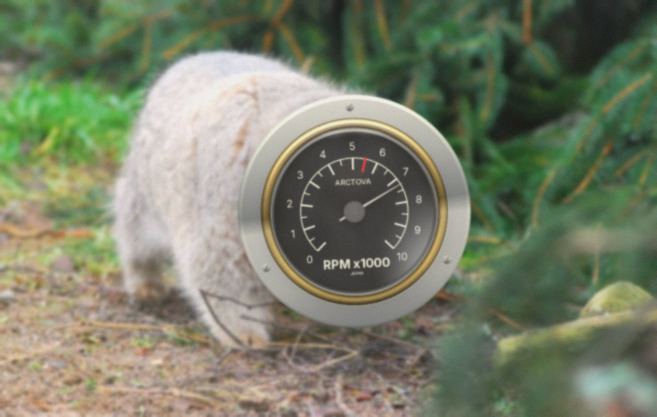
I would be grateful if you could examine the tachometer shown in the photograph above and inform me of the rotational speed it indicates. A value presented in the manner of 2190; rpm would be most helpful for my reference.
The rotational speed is 7250; rpm
